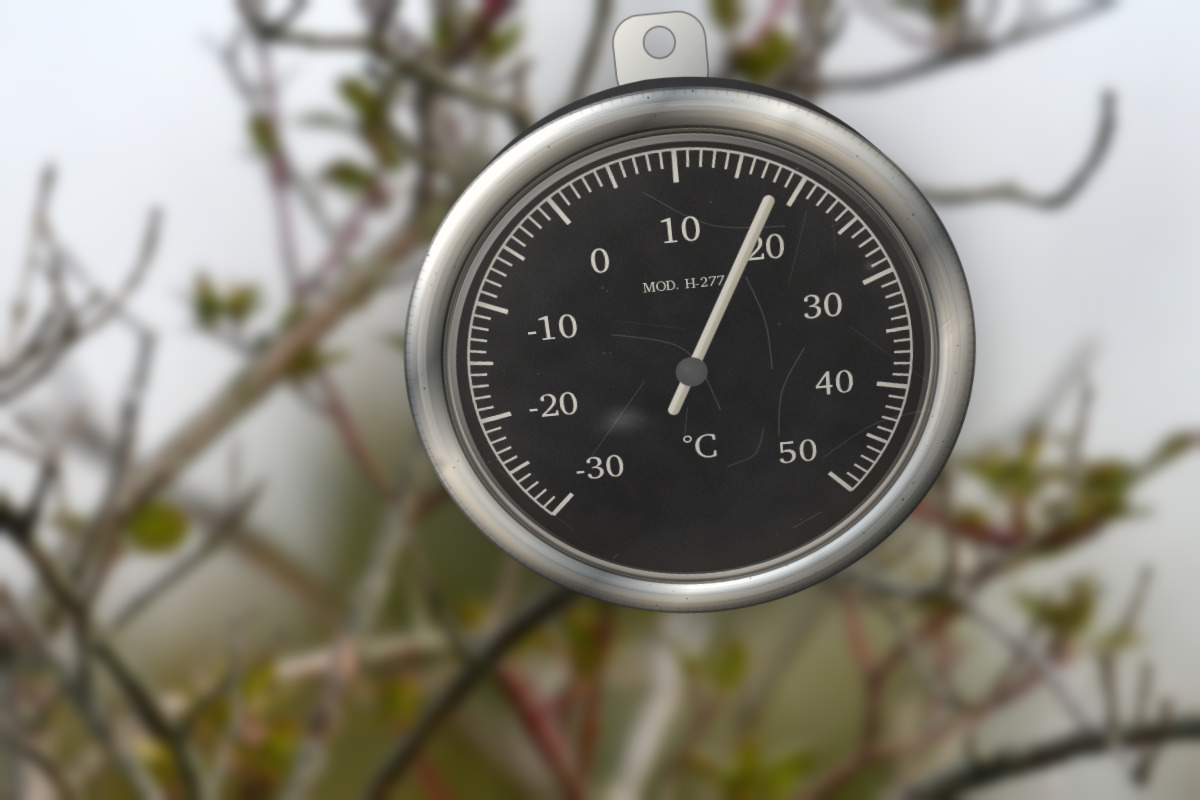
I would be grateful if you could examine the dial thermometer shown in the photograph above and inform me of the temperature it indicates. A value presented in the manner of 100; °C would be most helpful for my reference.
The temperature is 18; °C
